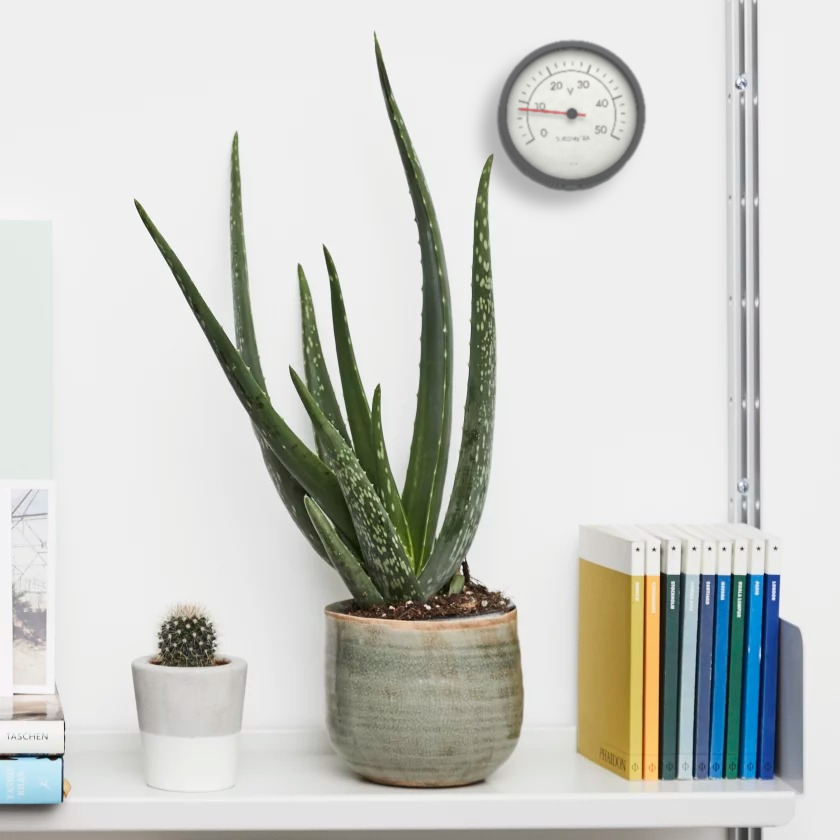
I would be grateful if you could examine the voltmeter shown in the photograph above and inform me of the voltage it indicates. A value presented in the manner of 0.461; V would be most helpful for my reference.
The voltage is 8; V
